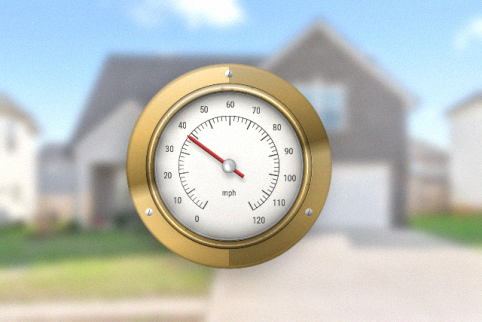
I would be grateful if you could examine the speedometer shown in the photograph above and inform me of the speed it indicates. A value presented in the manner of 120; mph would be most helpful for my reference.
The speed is 38; mph
